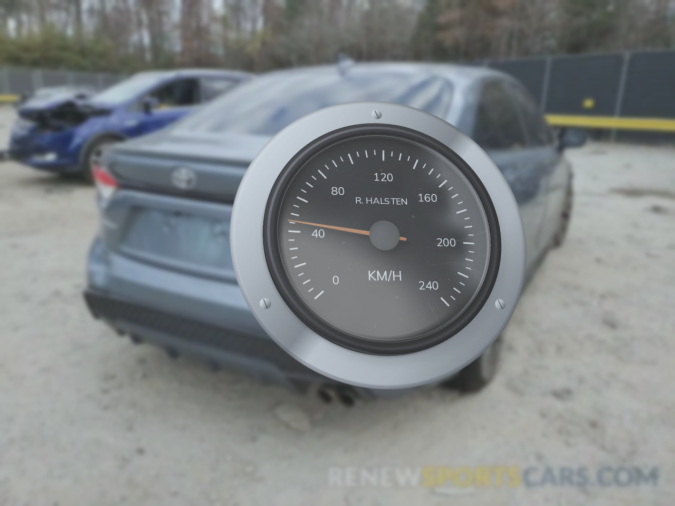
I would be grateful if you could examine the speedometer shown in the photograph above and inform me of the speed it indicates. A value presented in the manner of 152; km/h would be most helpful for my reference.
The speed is 45; km/h
